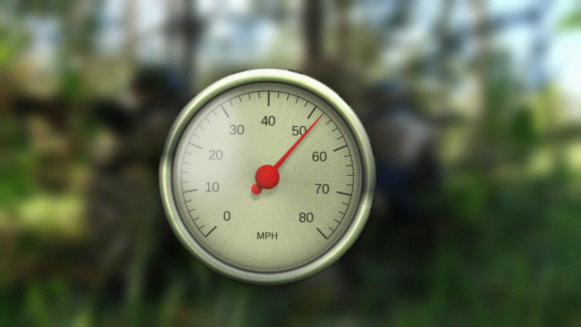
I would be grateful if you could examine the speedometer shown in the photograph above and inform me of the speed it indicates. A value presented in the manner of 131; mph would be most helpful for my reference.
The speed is 52; mph
